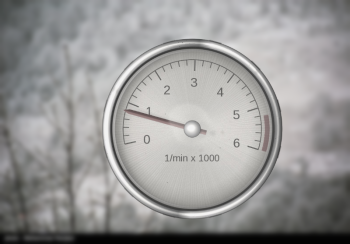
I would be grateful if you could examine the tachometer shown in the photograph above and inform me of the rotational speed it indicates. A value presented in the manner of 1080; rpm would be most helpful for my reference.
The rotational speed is 800; rpm
